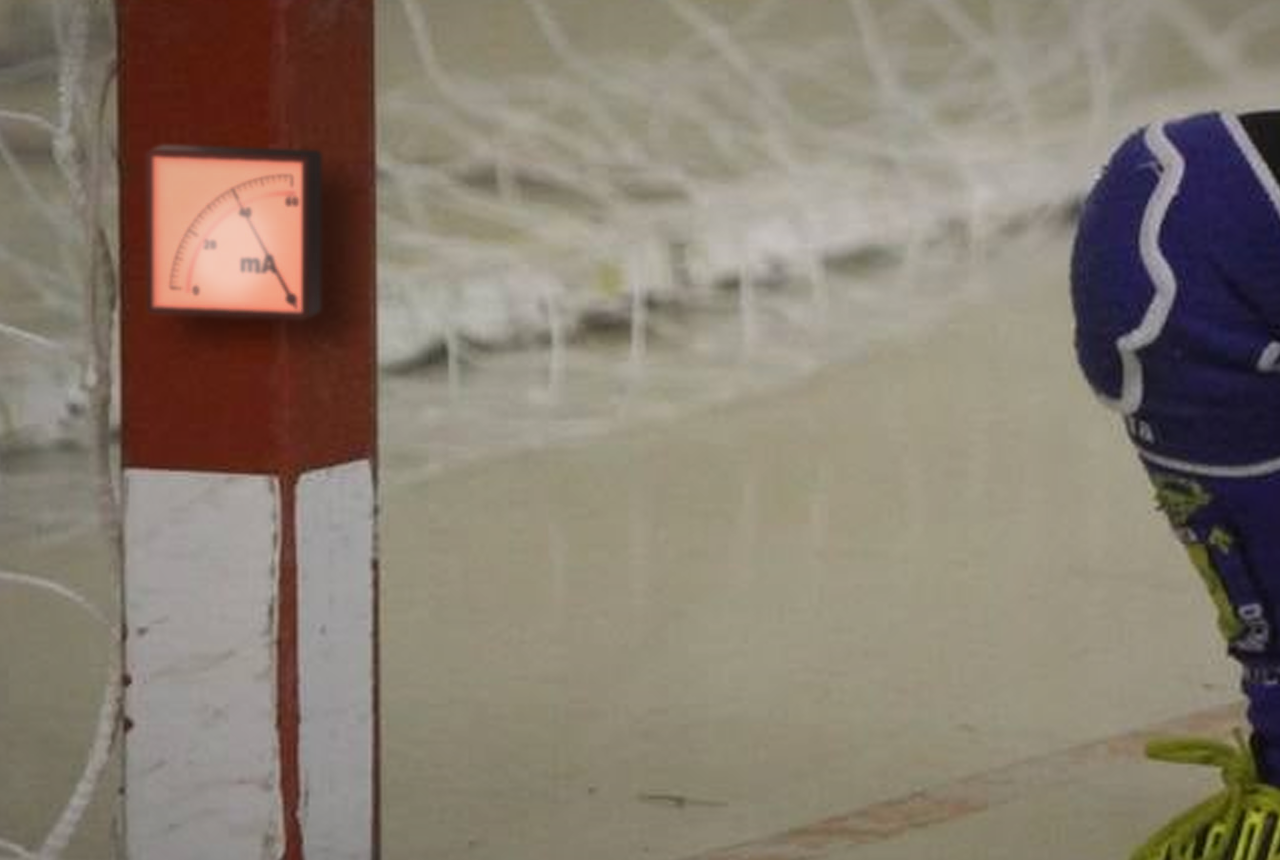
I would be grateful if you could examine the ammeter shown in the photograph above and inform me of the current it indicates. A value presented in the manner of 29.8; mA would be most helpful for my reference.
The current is 40; mA
